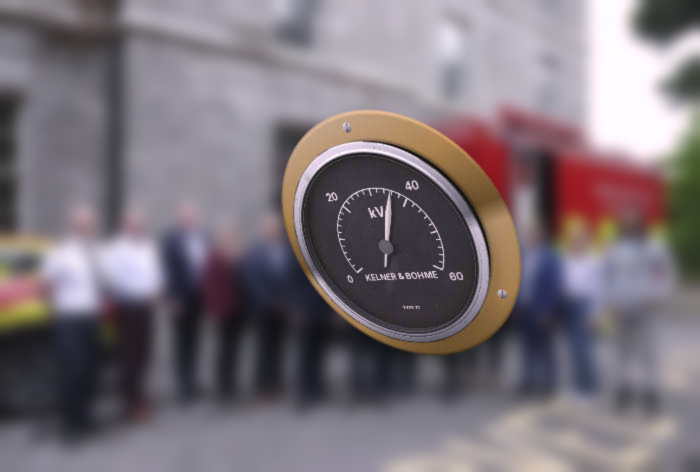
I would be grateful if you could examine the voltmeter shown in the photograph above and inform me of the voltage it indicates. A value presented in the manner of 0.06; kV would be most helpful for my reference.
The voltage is 36; kV
